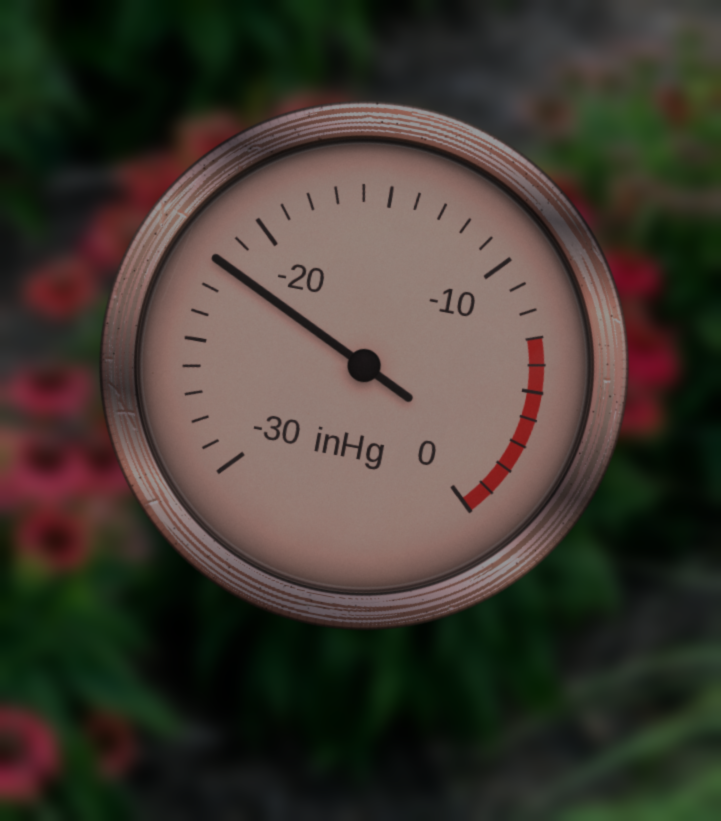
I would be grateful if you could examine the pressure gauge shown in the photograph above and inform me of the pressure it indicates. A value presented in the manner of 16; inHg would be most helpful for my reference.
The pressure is -22; inHg
